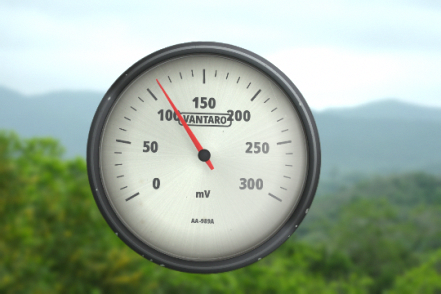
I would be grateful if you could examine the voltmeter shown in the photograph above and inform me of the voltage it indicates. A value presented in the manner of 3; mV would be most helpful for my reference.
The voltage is 110; mV
